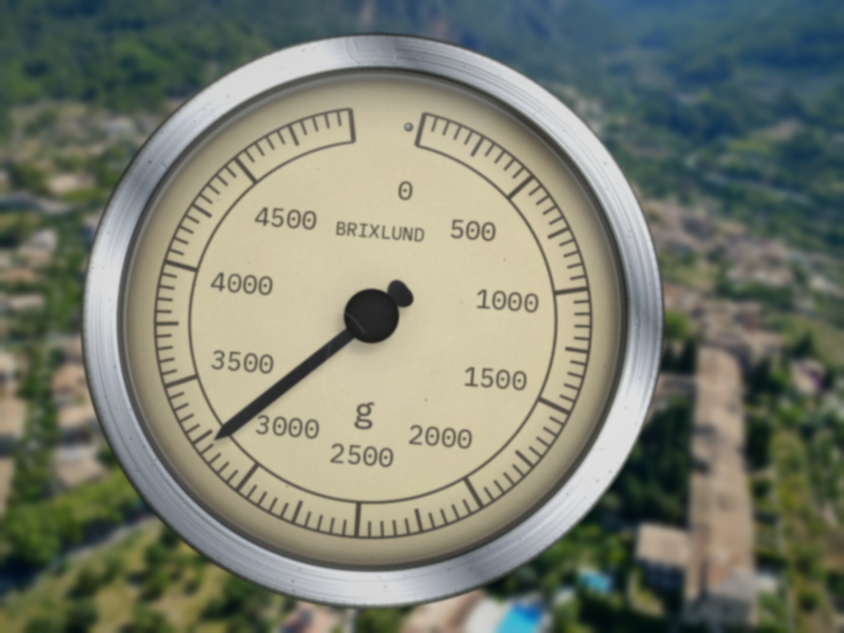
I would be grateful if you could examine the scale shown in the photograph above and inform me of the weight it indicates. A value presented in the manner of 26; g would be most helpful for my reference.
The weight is 3200; g
